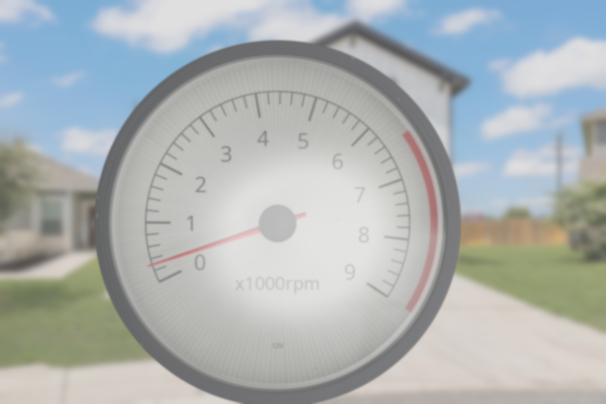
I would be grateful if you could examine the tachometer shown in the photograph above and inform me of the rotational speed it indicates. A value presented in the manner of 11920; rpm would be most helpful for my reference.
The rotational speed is 300; rpm
